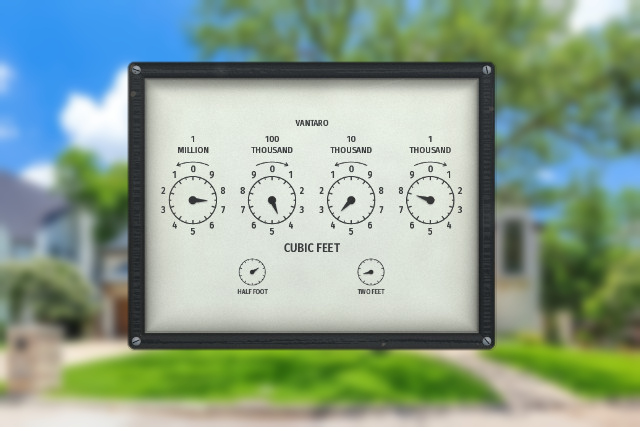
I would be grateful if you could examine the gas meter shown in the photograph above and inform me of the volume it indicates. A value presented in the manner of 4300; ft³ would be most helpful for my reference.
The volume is 743800; ft³
